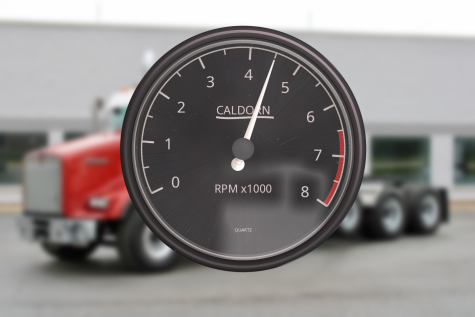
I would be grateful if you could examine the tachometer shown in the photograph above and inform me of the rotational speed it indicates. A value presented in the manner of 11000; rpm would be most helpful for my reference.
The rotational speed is 4500; rpm
